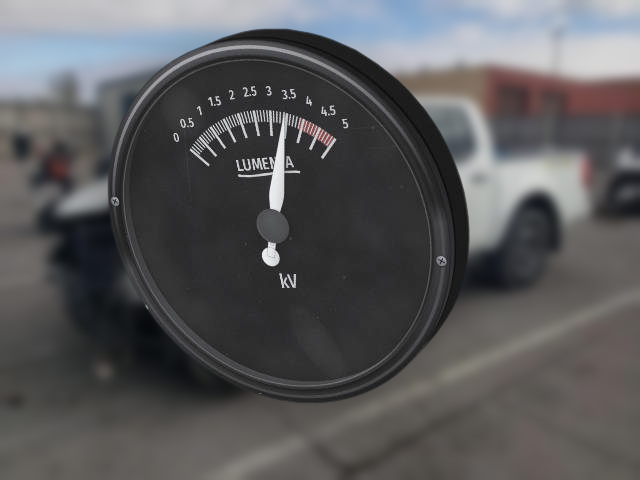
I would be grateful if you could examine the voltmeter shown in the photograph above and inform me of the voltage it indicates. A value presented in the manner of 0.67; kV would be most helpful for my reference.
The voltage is 3.5; kV
